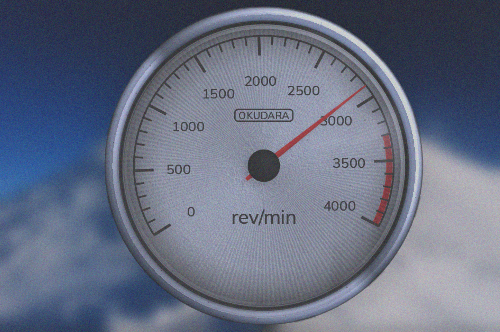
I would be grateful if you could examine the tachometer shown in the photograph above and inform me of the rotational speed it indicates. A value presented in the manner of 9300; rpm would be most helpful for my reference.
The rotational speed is 2900; rpm
